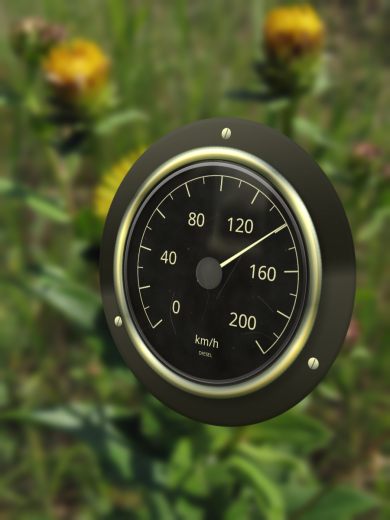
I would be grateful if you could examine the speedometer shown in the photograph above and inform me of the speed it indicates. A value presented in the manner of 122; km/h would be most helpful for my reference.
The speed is 140; km/h
